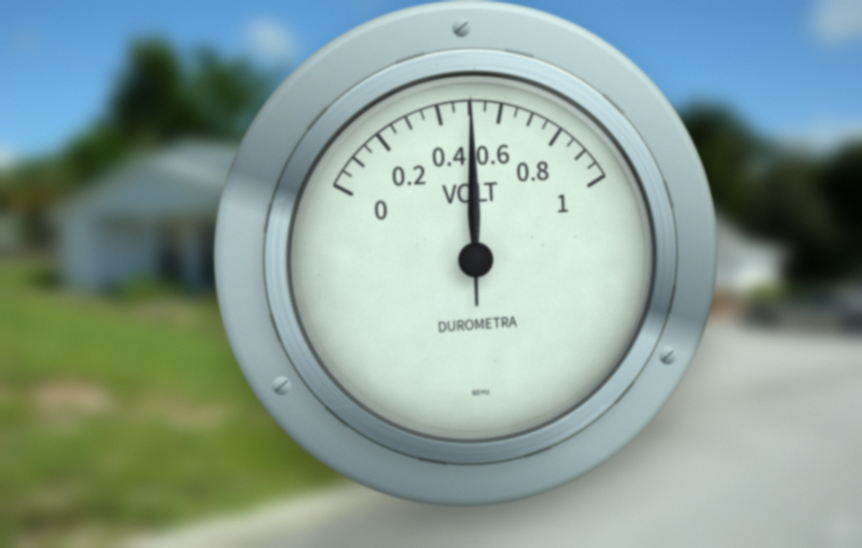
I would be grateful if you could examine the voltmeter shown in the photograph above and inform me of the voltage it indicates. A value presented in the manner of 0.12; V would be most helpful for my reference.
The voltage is 0.5; V
